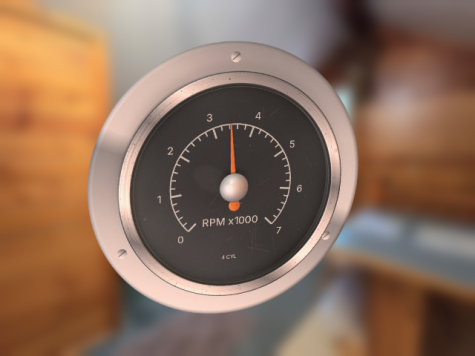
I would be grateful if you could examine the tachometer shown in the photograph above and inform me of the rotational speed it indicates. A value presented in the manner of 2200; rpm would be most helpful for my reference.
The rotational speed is 3400; rpm
